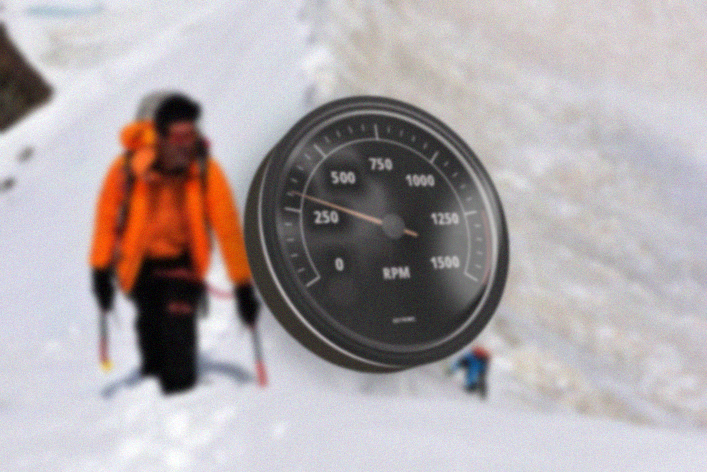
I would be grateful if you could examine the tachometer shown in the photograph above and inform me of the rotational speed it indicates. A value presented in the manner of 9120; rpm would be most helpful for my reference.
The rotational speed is 300; rpm
